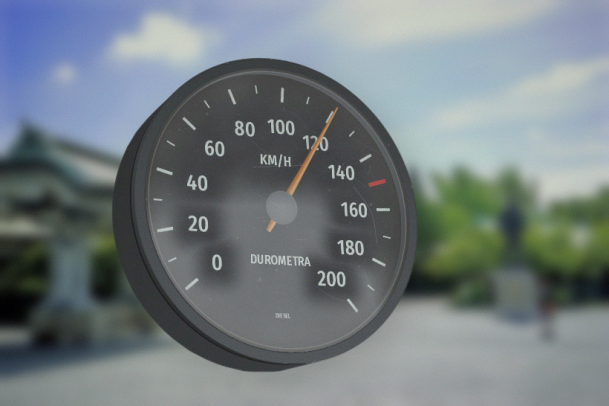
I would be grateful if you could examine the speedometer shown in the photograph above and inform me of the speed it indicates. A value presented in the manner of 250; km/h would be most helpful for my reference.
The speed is 120; km/h
